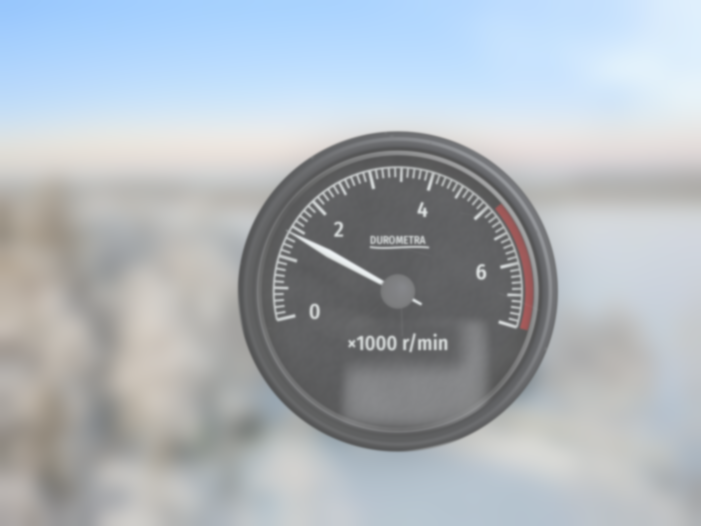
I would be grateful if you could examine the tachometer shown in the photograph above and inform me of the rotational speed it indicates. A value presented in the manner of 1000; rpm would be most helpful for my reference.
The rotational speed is 1400; rpm
